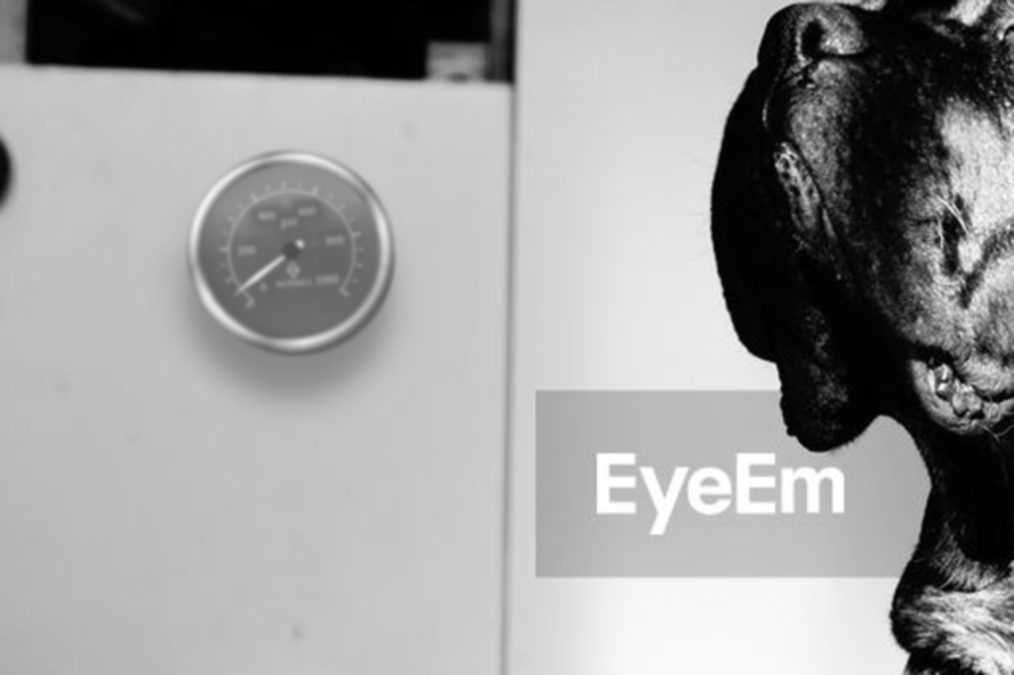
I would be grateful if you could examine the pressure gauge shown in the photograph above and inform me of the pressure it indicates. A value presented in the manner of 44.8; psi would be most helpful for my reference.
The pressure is 50; psi
